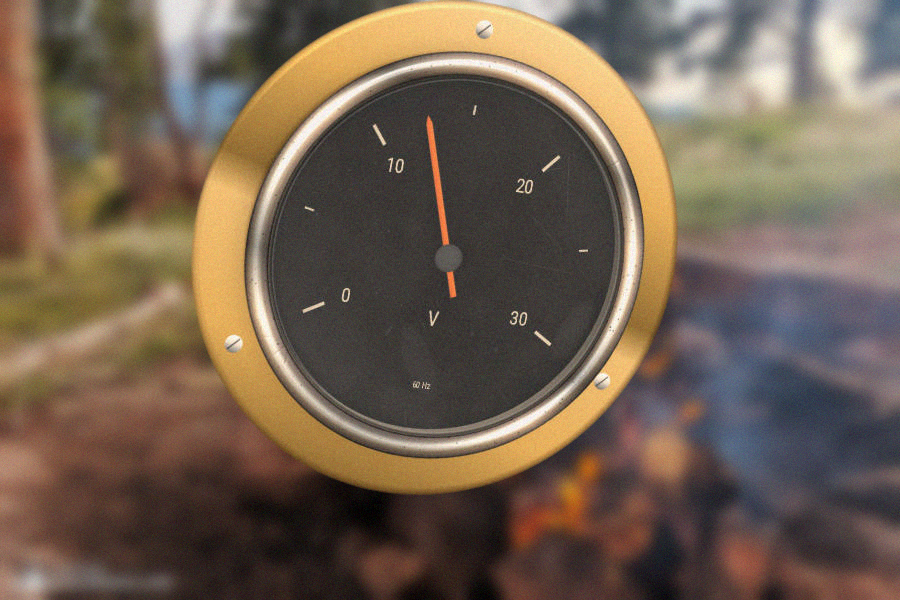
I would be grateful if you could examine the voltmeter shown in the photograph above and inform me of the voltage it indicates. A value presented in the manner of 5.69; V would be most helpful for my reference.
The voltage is 12.5; V
